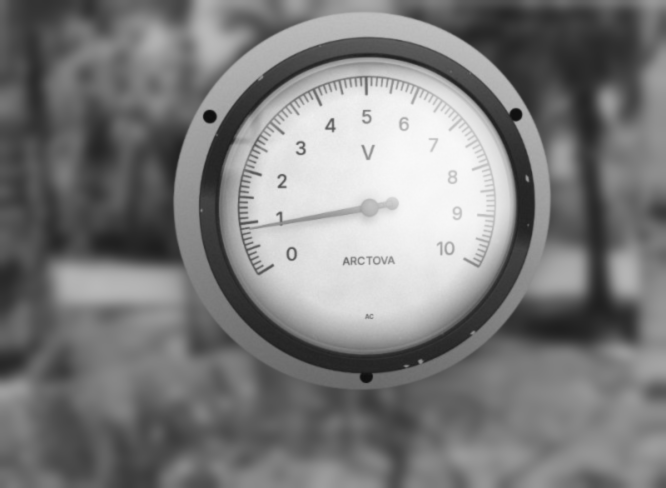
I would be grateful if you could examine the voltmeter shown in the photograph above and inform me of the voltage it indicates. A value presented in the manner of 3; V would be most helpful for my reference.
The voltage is 0.9; V
